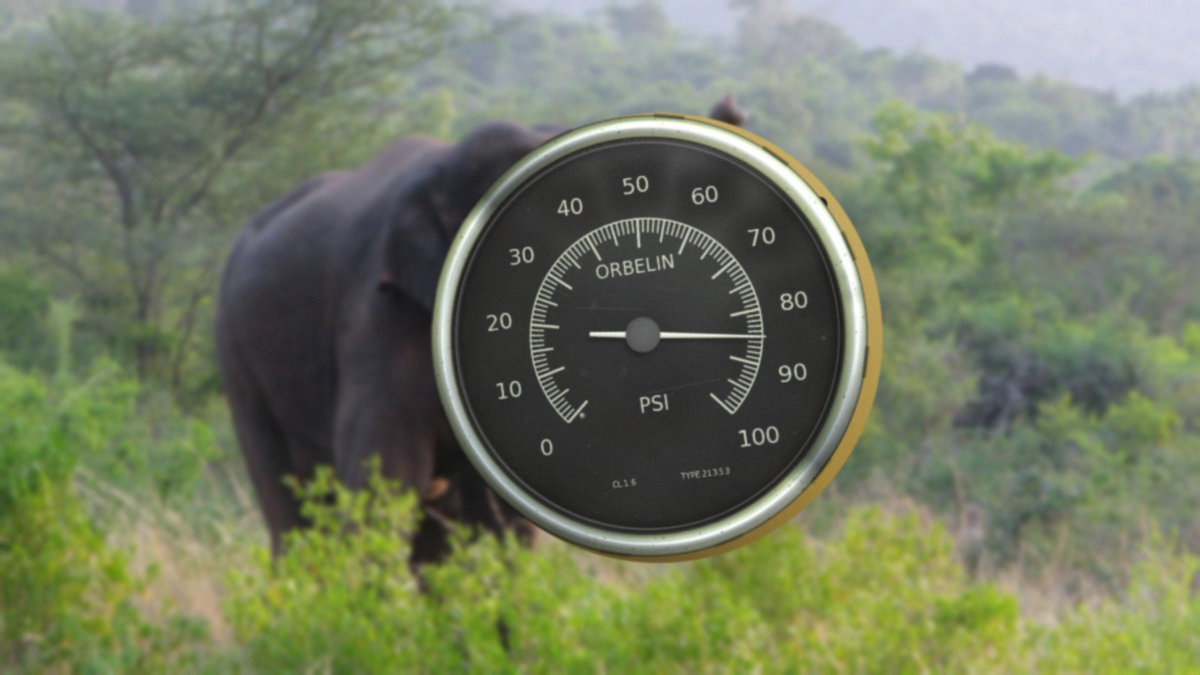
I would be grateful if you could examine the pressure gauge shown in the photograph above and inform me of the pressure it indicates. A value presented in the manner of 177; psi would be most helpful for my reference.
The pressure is 85; psi
